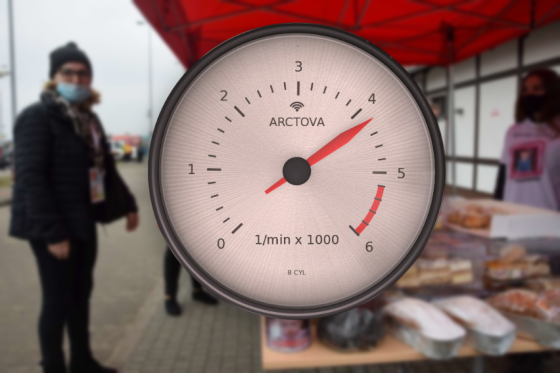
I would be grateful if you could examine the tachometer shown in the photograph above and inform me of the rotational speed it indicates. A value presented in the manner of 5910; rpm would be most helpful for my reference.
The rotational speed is 4200; rpm
